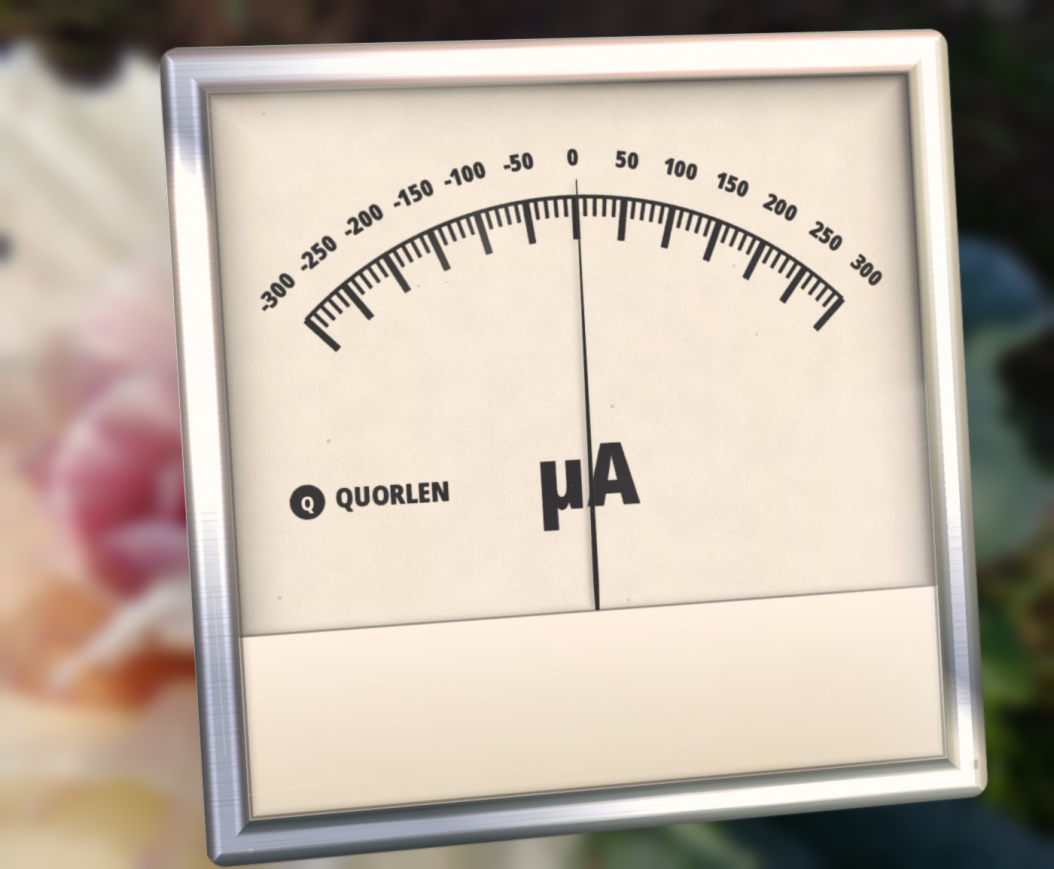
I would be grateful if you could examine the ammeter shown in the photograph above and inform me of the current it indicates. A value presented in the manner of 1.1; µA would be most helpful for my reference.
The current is 0; µA
